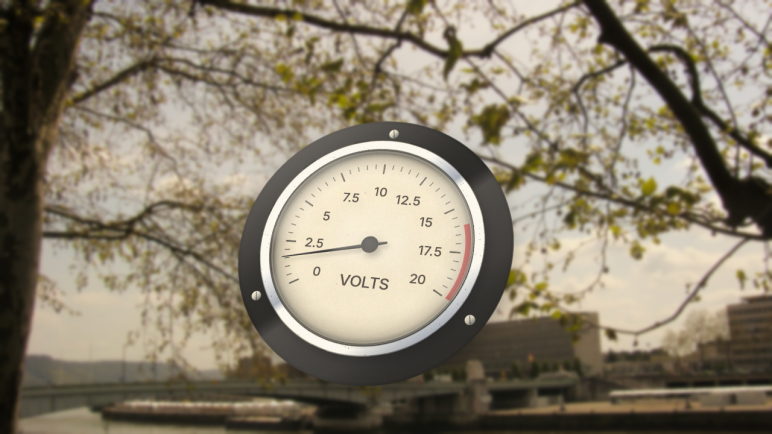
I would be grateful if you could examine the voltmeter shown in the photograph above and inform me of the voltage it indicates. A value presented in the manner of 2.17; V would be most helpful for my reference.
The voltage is 1.5; V
